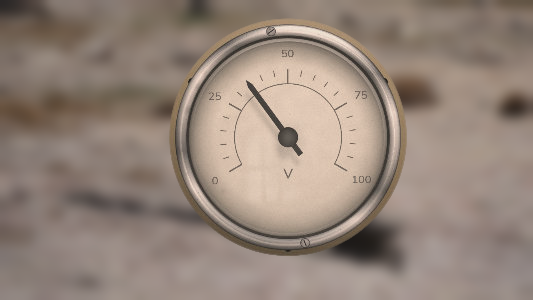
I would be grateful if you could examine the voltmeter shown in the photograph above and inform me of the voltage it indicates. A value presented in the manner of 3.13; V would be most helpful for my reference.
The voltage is 35; V
